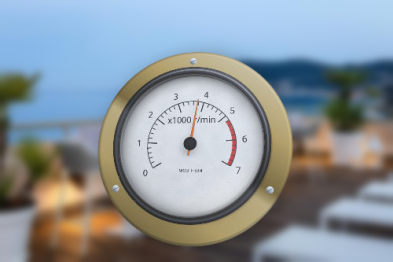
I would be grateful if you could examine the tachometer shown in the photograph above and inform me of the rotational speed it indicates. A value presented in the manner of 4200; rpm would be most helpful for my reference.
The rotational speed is 3800; rpm
